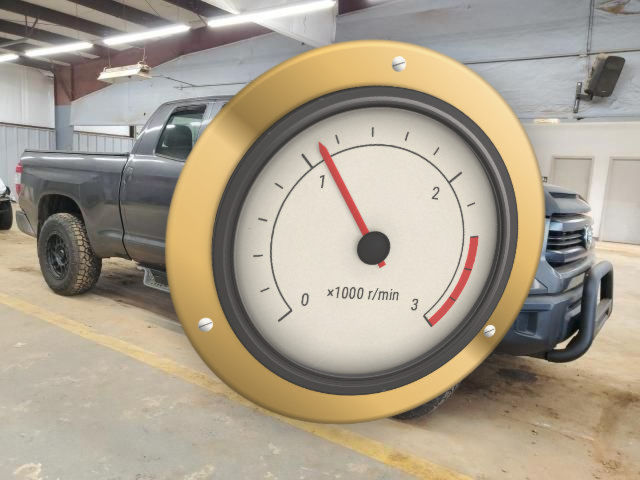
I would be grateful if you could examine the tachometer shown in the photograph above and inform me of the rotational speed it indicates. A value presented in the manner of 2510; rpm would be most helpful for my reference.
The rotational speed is 1100; rpm
